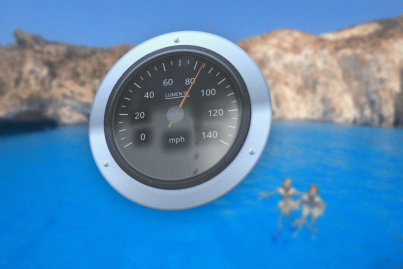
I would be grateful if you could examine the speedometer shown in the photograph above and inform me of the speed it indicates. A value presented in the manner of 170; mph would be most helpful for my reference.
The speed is 85; mph
